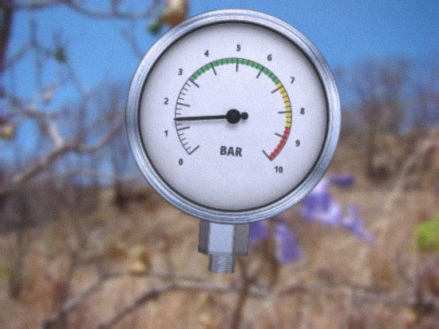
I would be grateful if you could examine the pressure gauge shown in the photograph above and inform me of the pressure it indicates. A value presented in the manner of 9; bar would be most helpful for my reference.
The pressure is 1.4; bar
